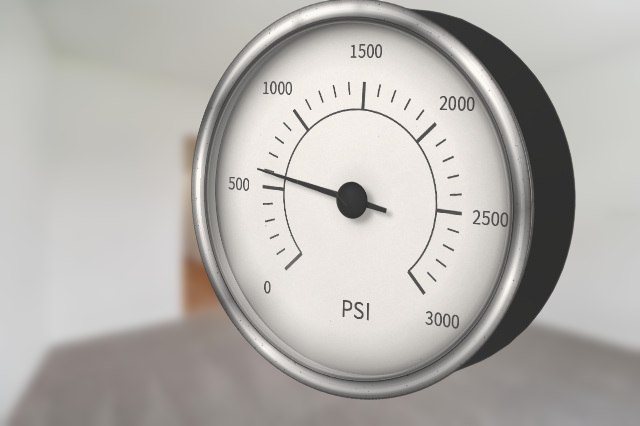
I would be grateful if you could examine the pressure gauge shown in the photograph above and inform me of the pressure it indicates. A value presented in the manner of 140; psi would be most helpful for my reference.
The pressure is 600; psi
